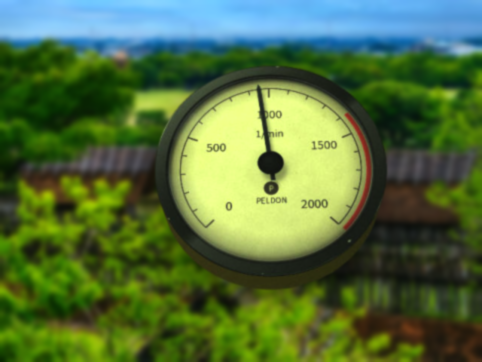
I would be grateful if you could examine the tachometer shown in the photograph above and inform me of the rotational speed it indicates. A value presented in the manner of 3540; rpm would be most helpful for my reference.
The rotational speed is 950; rpm
